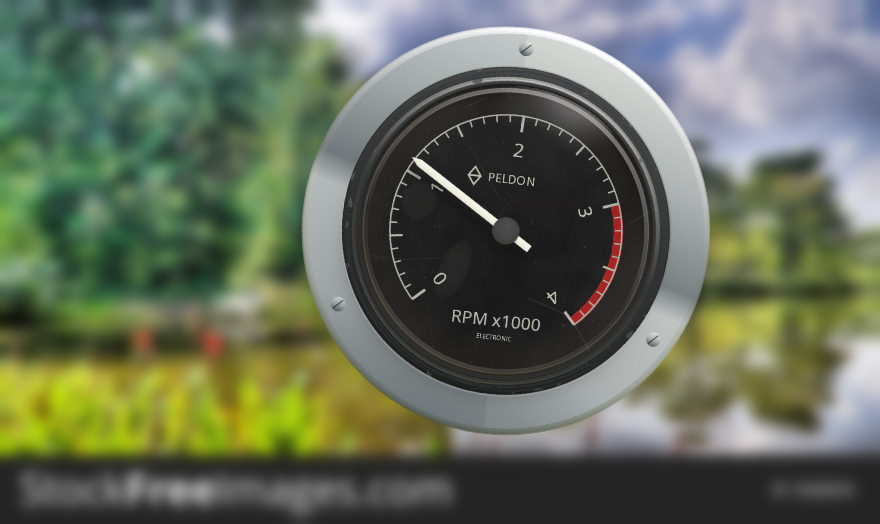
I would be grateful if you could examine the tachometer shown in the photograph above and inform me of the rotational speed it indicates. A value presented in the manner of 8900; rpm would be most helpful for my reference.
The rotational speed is 1100; rpm
